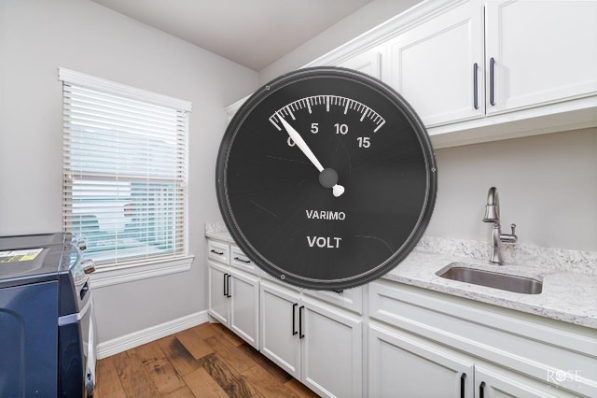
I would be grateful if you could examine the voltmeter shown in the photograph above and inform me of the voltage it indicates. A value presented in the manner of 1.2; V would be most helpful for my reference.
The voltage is 1; V
